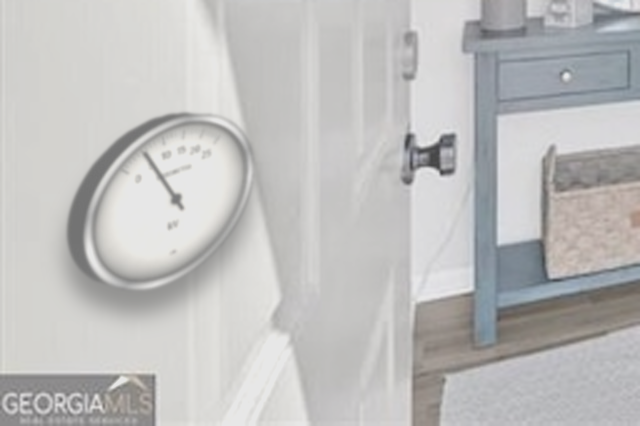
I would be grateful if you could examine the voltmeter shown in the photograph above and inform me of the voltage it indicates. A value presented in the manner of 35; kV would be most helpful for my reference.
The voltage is 5; kV
